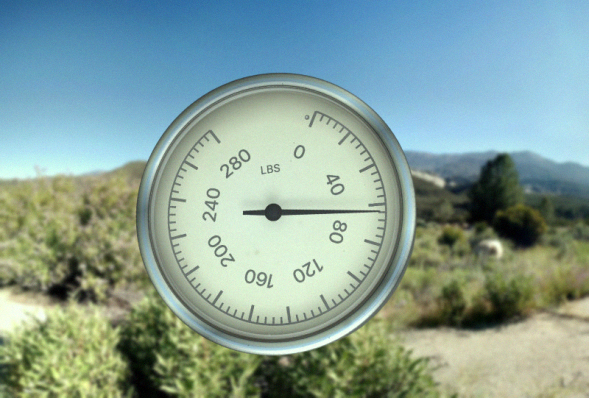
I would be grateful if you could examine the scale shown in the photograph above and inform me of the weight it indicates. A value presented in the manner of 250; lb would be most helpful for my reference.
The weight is 64; lb
